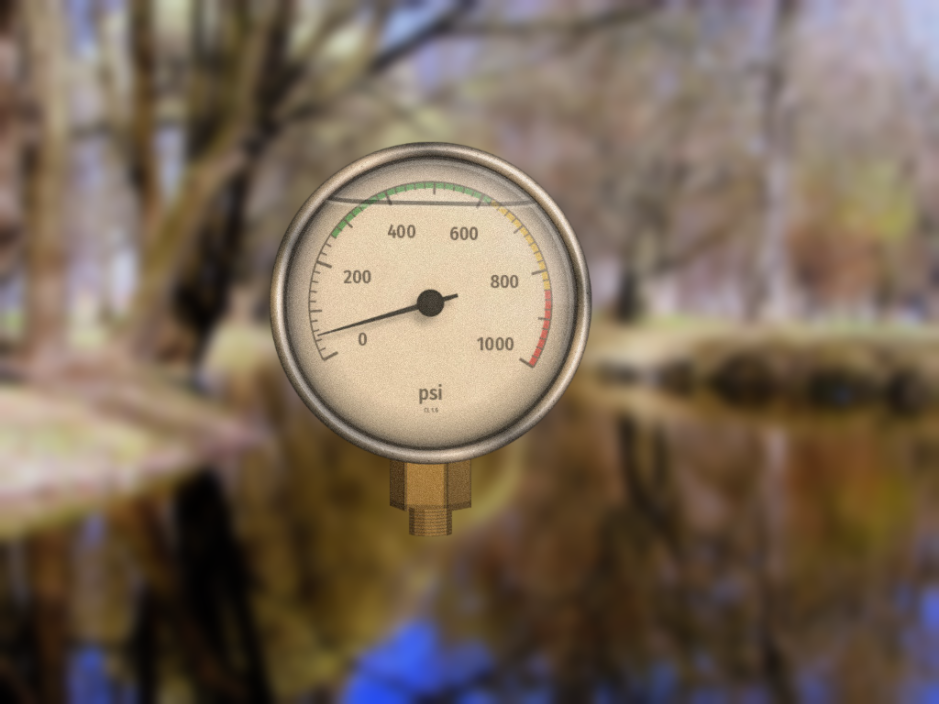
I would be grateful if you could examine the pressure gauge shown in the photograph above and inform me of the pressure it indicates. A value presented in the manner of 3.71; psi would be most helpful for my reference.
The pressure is 50; psi
